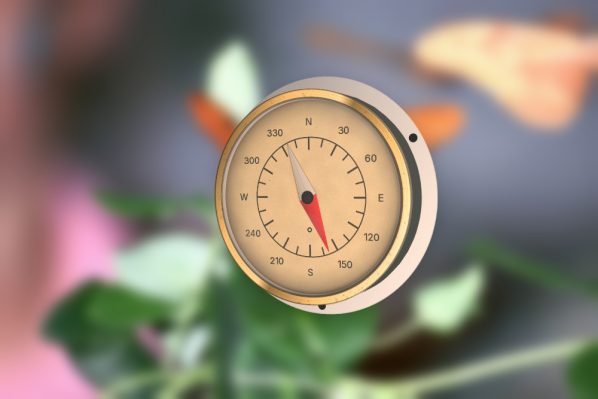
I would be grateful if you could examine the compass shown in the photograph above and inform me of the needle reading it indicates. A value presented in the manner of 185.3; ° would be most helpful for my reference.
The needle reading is 157.5; °
